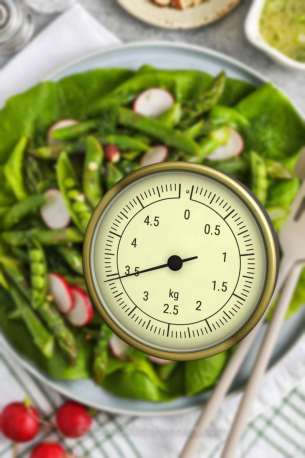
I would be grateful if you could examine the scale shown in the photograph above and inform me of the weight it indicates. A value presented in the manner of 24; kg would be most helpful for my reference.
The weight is 3.45; kg
